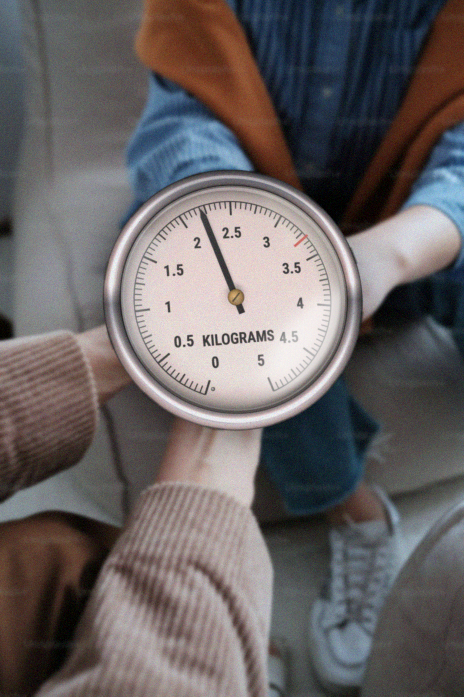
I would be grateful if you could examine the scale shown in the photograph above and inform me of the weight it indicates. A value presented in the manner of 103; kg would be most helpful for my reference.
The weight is 2.2; kg
